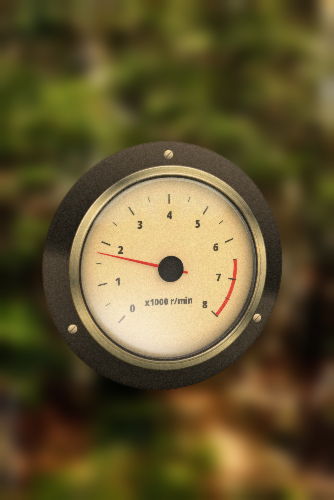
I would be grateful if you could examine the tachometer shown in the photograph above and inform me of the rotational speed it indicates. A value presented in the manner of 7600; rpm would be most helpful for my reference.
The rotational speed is 1750; rpm
